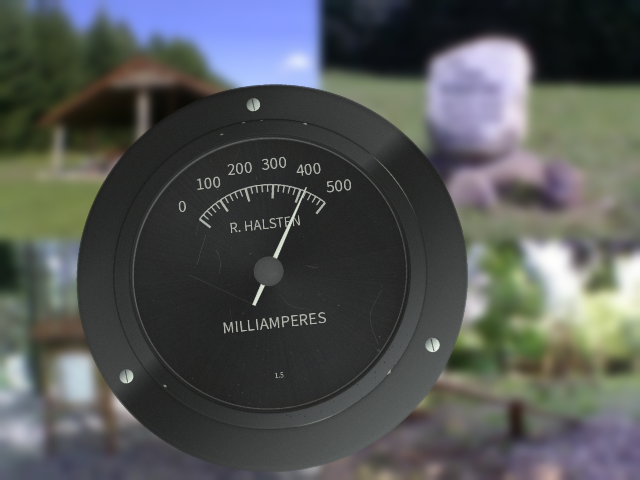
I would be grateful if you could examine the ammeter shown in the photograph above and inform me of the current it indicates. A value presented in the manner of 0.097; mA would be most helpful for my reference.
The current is 420; mA
